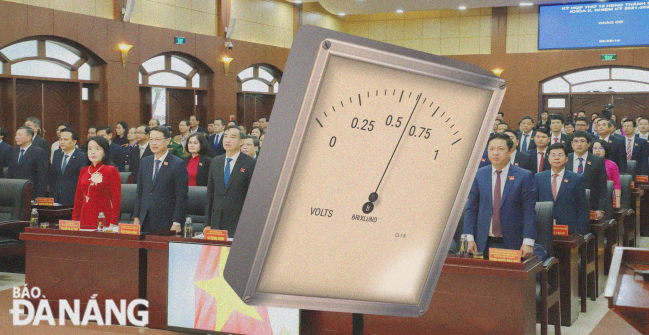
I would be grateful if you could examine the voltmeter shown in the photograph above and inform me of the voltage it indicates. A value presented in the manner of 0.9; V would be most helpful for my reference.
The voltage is 0.6; V
